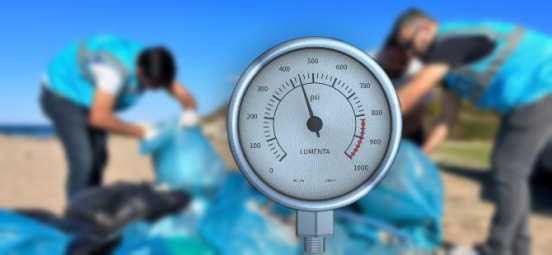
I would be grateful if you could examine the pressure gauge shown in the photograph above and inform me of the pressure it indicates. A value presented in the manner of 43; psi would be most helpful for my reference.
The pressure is 440; psi
